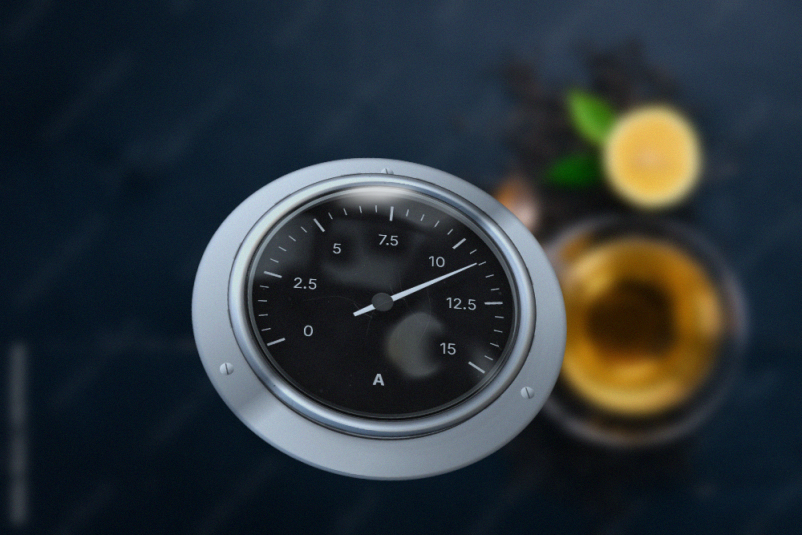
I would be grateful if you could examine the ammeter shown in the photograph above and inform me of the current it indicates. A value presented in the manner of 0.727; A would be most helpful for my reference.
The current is 11; A
